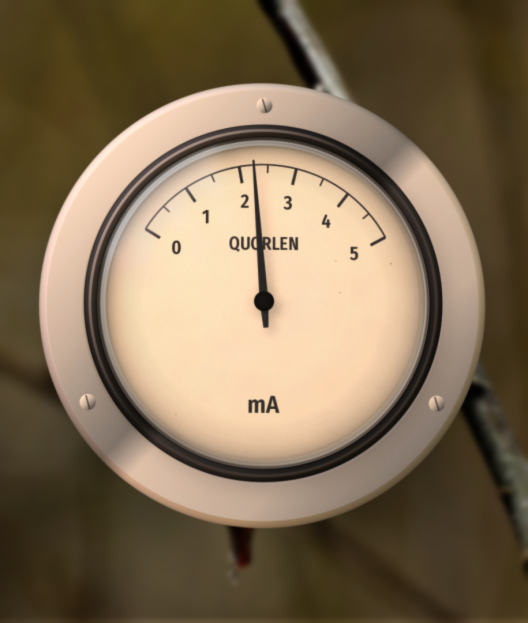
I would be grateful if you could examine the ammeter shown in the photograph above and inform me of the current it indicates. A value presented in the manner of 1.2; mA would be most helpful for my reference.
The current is 2.25; mA
